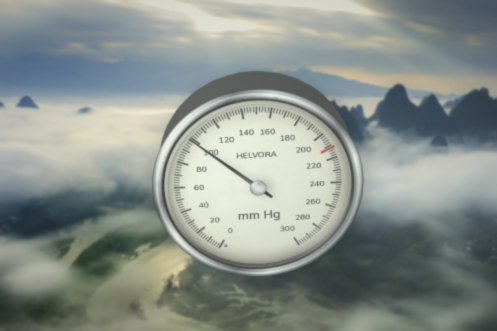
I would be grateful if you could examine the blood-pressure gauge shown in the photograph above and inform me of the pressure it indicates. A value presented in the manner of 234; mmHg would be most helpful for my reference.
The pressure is 100; mmHg
